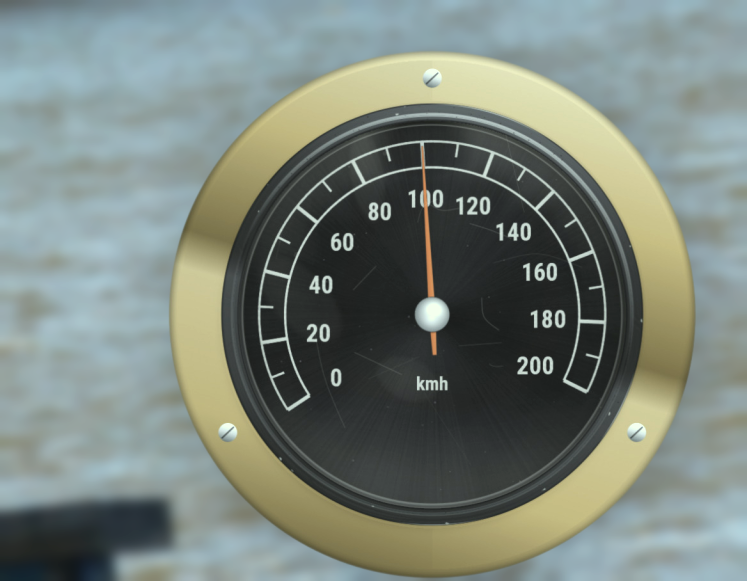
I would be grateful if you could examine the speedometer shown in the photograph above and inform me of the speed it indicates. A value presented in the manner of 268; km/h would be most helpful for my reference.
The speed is 100; km/h
